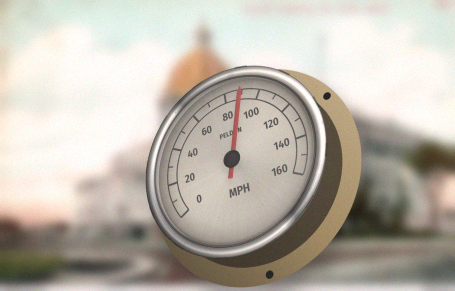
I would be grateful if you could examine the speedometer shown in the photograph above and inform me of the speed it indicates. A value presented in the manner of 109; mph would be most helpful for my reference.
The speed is 90; mph
